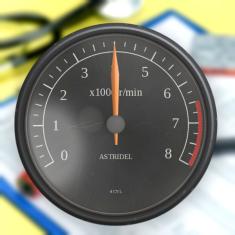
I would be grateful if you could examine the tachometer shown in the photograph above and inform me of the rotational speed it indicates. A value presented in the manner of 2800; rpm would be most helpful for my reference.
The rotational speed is 4000; rpm
